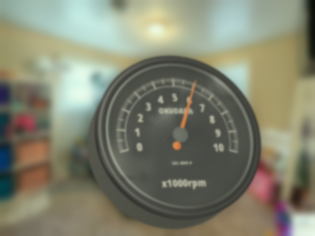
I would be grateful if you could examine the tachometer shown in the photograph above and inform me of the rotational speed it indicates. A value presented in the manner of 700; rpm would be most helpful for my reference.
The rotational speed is 6000; rpm
